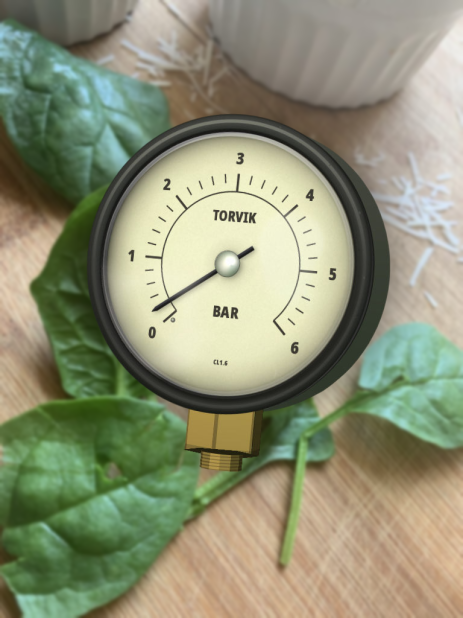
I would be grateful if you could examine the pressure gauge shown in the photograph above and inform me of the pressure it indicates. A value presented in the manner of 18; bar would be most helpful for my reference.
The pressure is 0.2; bar
